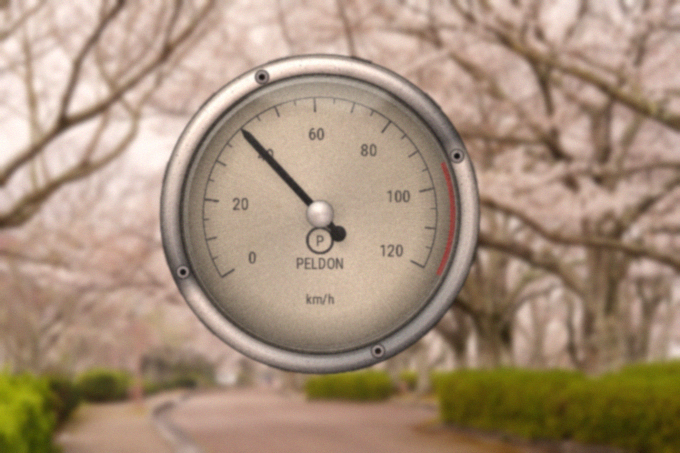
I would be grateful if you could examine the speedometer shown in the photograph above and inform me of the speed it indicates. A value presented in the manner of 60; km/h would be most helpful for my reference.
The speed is 40; km/h
